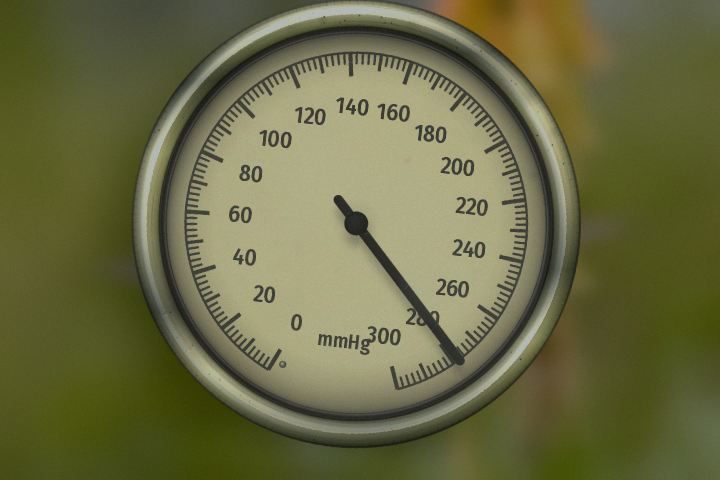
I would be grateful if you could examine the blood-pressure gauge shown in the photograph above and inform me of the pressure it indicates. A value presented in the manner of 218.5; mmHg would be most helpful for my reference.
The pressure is 278; mmHg
